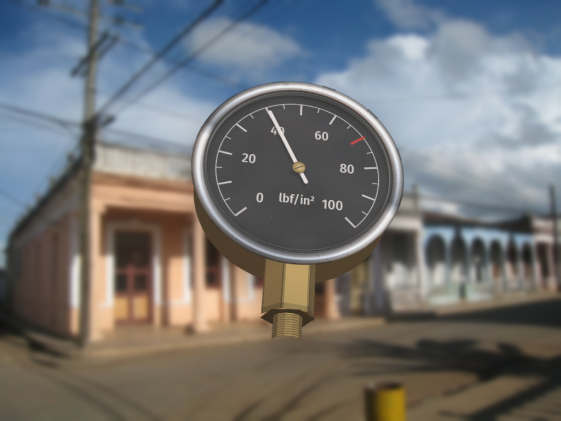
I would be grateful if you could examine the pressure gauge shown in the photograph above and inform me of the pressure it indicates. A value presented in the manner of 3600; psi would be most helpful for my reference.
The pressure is 40; psi
